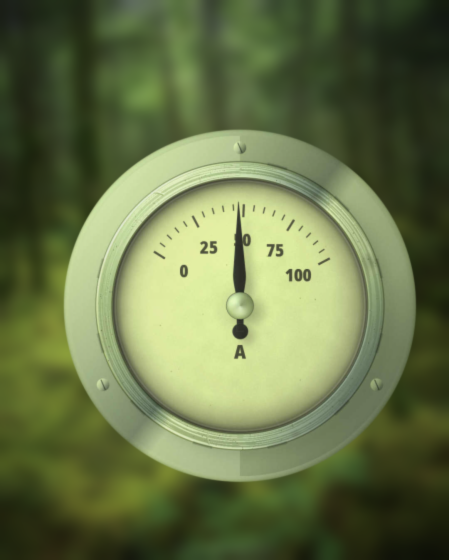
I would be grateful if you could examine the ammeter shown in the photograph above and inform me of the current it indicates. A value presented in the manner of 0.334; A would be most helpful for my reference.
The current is 47.5; A
